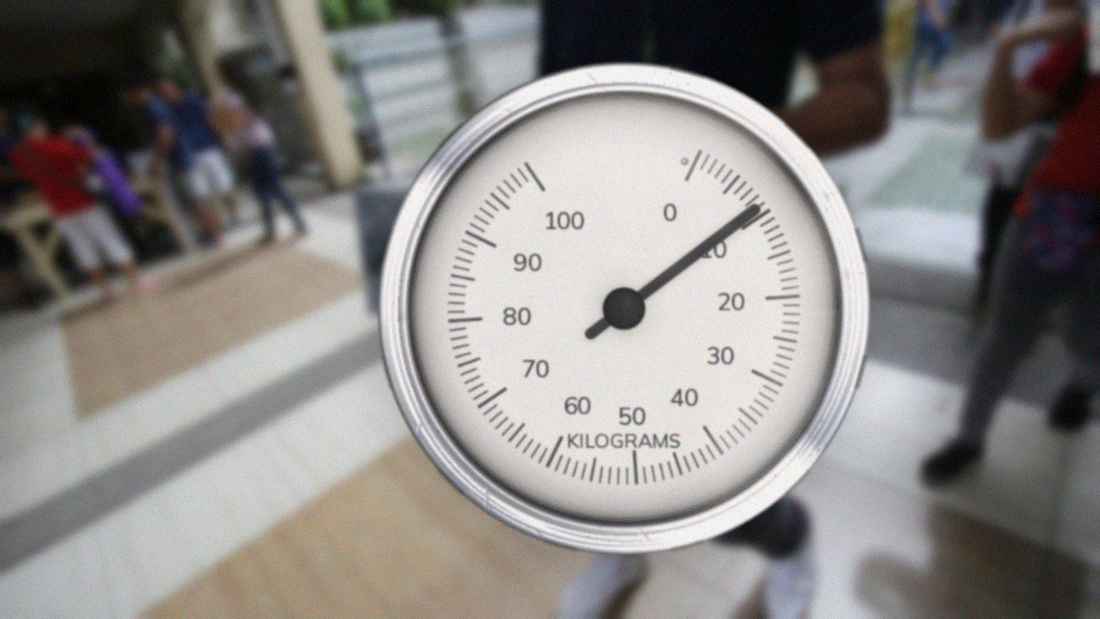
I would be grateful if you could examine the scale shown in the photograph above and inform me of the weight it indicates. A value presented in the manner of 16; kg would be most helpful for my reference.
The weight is 9; kg
